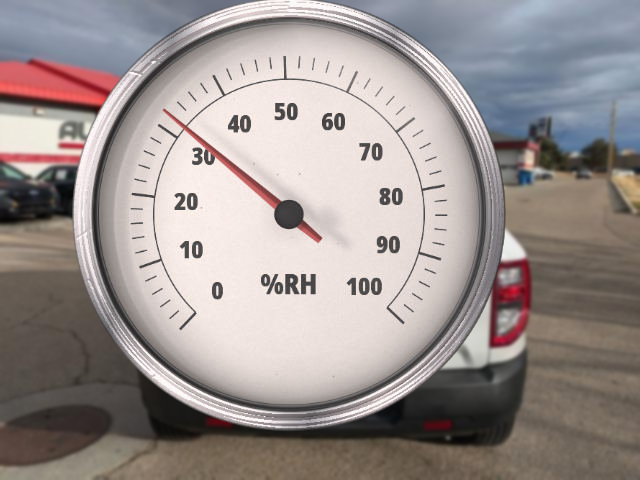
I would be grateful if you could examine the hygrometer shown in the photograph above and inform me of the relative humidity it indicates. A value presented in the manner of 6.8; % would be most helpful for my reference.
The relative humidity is 32; %
